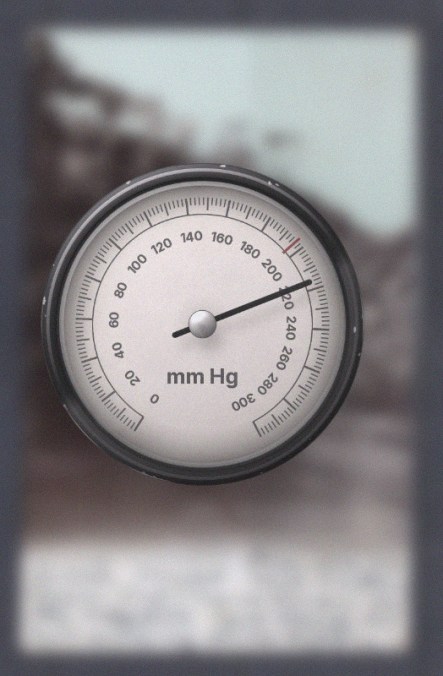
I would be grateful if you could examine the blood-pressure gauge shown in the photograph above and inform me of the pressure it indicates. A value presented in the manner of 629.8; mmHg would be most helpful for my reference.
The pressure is 216; mmHg
